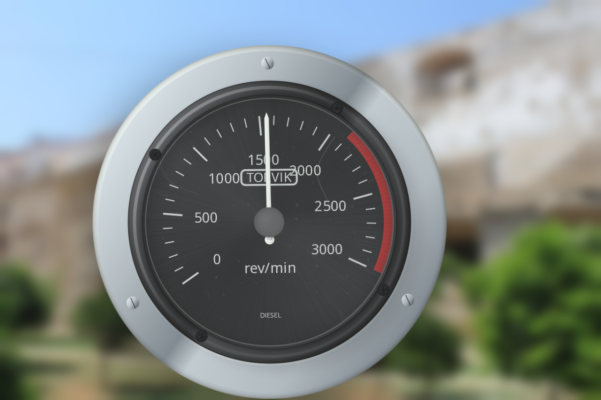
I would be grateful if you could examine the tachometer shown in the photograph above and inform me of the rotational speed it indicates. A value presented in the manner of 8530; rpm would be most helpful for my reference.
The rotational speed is 1550; rpm
